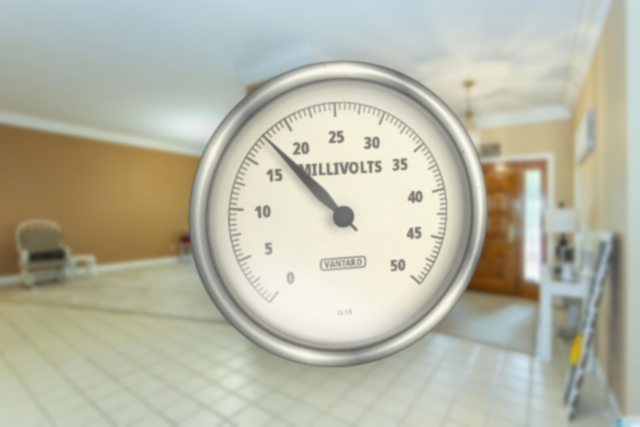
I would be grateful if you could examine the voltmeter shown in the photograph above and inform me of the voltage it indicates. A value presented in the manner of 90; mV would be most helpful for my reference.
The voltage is 17.5; mV
